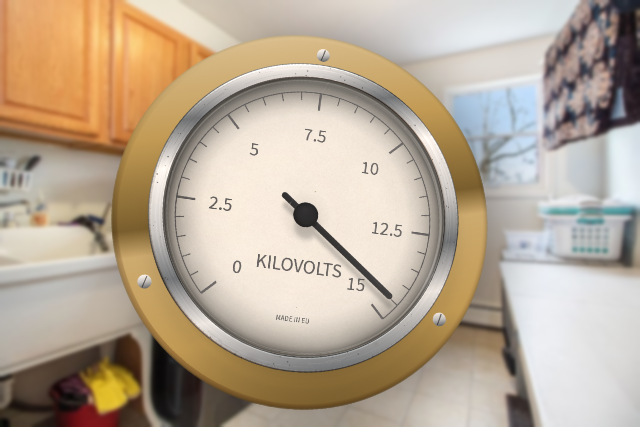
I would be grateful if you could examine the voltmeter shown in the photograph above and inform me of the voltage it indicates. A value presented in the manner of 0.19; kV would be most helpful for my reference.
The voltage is 14.5; kV
